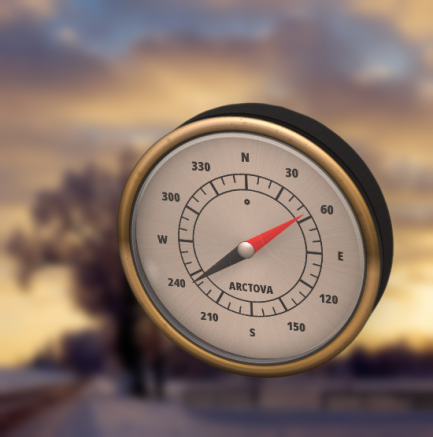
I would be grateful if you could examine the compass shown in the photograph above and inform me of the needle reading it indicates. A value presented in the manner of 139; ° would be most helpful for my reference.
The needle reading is 55; °
